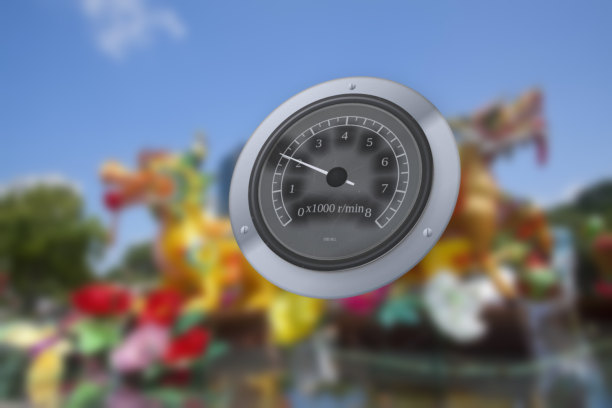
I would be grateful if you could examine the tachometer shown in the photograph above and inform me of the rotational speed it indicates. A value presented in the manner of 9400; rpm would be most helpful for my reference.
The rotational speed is 2000; rpm
